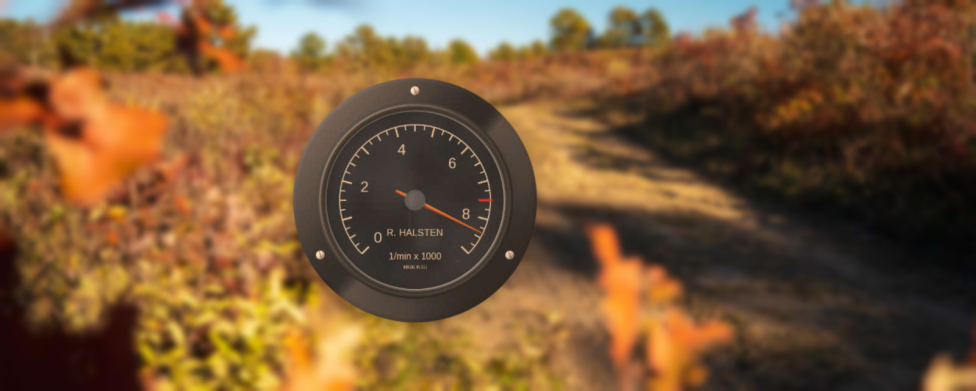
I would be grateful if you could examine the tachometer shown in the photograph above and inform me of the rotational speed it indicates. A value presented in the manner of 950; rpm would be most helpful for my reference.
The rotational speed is 8375; rpm
